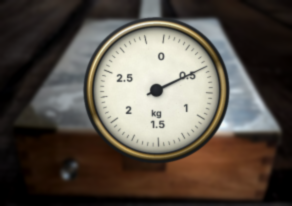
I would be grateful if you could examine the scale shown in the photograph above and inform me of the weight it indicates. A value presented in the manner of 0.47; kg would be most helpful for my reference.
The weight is 0.5; kg
